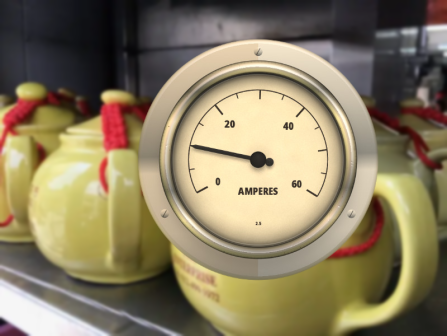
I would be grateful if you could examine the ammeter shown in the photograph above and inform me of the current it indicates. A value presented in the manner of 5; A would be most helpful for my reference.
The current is 10; A
